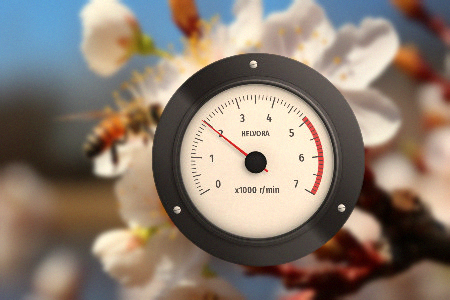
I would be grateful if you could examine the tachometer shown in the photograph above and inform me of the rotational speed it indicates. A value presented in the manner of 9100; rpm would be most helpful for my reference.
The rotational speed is 2000; rpm
